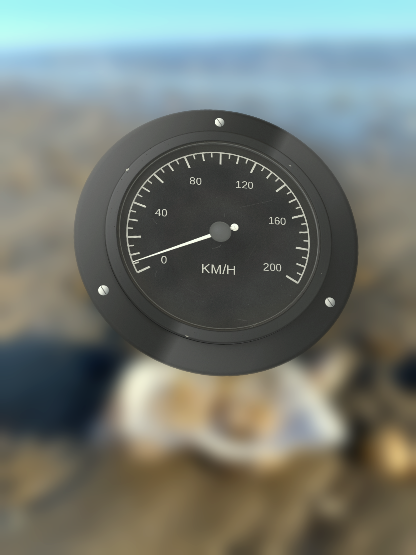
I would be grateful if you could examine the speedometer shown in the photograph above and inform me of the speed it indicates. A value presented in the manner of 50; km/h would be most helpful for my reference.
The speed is 5; km/h
